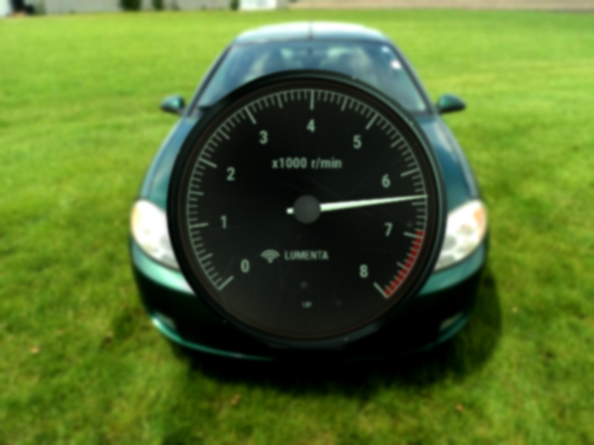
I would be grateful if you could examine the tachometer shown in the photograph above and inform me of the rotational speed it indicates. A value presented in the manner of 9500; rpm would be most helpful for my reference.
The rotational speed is 6400; rpm
